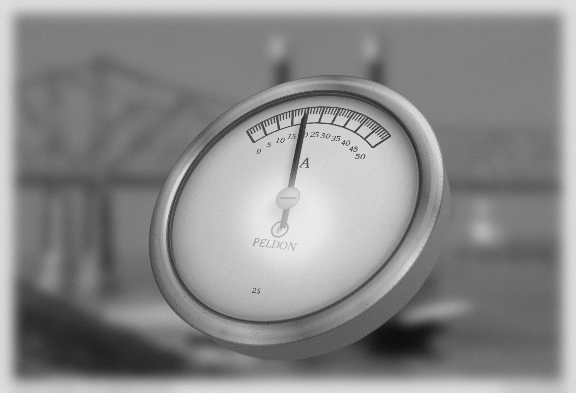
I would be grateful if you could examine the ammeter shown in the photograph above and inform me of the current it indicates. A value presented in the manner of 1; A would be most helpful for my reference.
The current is 20; A
